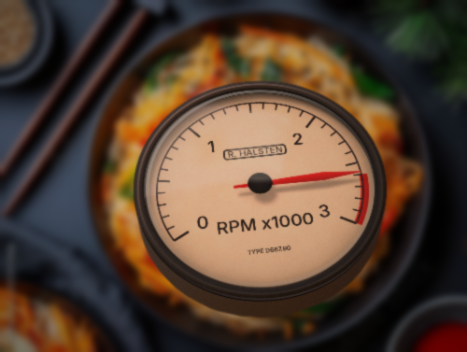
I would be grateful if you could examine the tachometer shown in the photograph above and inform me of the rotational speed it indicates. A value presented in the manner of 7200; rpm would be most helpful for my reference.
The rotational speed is 2600; rpm
